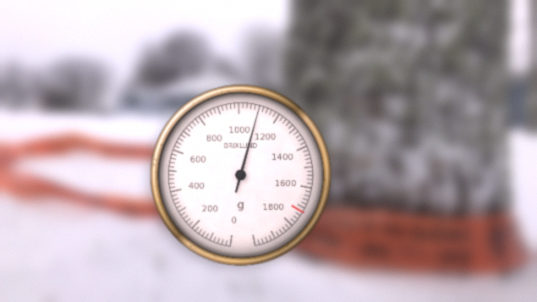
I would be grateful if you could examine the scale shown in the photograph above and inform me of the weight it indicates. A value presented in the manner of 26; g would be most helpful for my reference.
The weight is 1100; g
